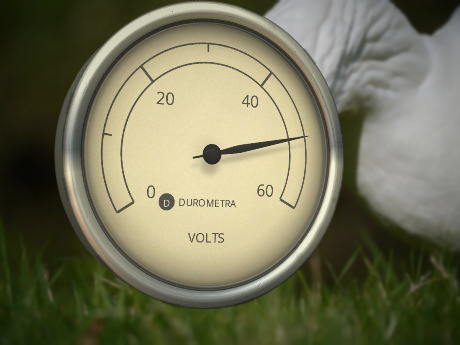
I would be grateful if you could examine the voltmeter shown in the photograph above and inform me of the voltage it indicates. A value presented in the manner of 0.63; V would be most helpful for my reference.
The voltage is 50; V
